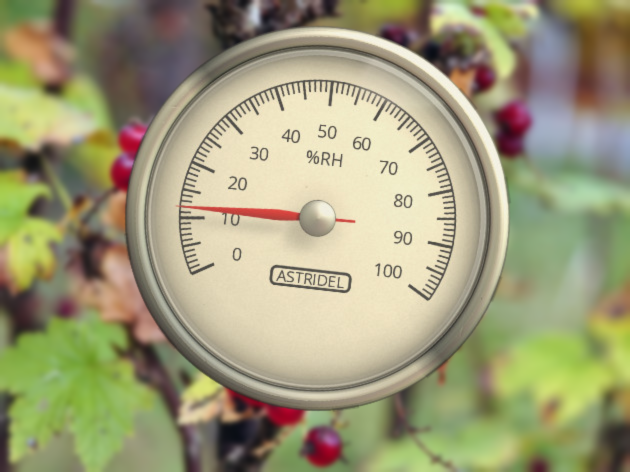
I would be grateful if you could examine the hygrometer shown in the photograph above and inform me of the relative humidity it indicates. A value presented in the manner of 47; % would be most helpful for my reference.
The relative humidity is 12; %
